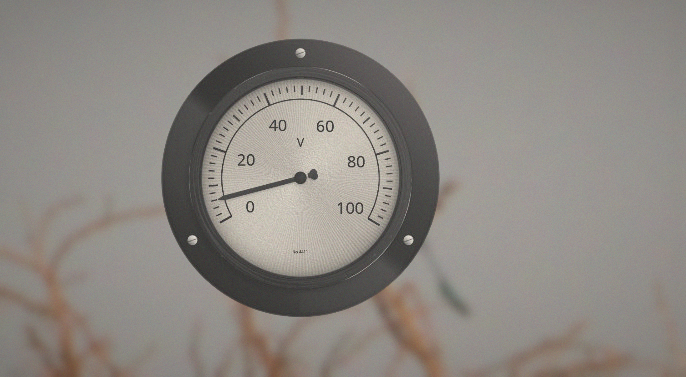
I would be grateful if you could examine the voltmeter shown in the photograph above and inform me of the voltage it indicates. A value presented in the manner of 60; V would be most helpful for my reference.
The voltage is 6; V
